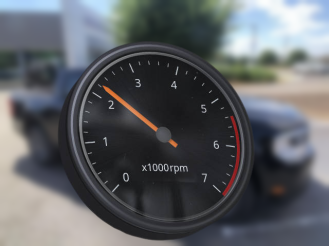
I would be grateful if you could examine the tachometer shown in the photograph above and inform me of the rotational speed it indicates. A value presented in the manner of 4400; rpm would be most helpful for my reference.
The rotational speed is 2200; rpm
